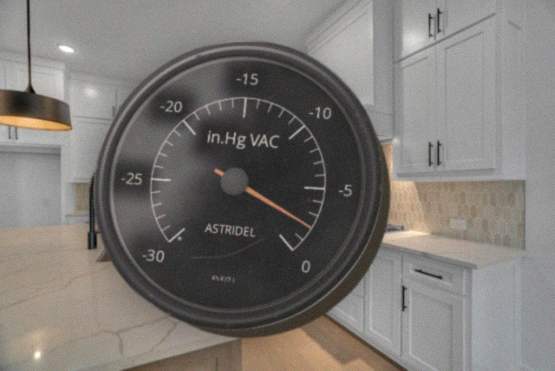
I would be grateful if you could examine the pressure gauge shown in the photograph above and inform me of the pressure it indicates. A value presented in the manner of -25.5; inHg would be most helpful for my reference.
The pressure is -2; inHg
